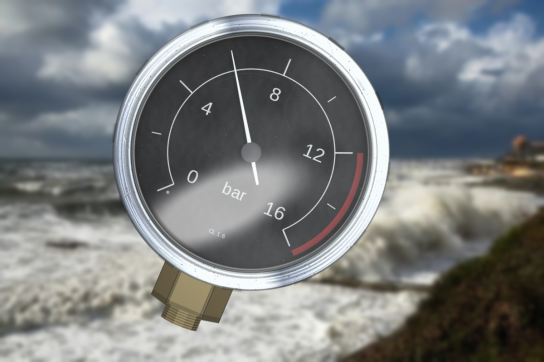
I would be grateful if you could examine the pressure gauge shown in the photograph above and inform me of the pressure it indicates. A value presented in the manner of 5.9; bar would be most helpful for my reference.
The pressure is 6; bar
